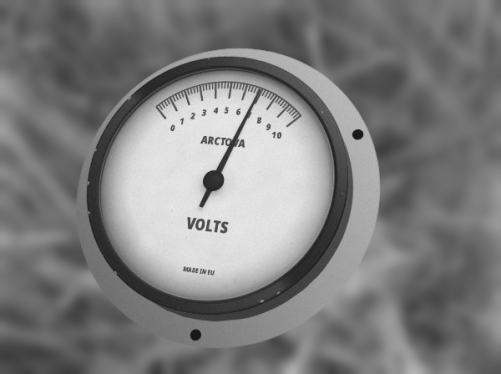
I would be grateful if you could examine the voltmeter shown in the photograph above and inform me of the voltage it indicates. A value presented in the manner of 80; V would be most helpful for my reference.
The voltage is 7; V
